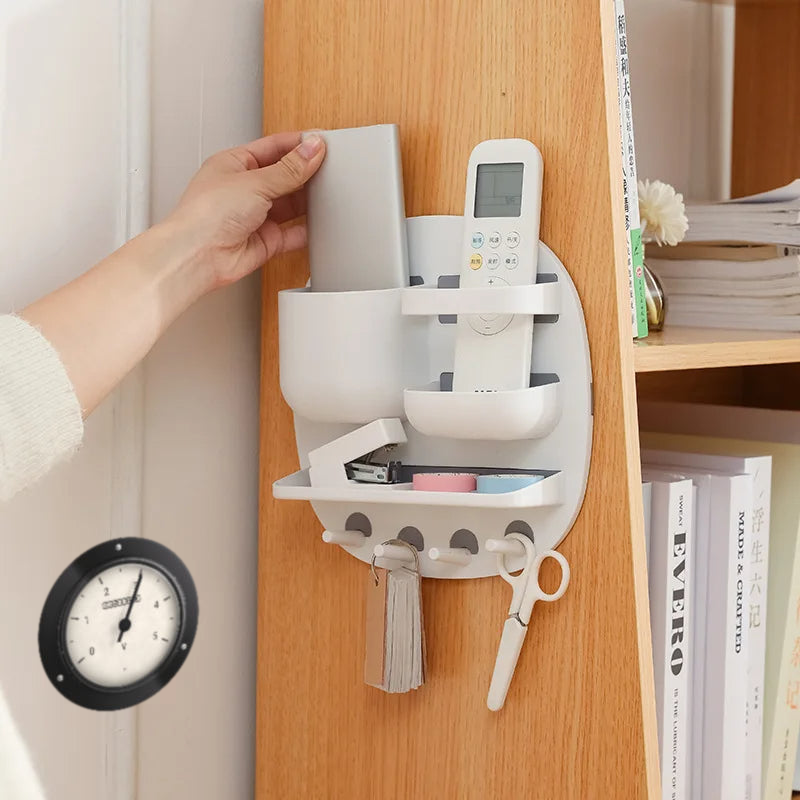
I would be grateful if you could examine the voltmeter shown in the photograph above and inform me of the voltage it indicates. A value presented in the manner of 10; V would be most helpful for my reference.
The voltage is 3; V
